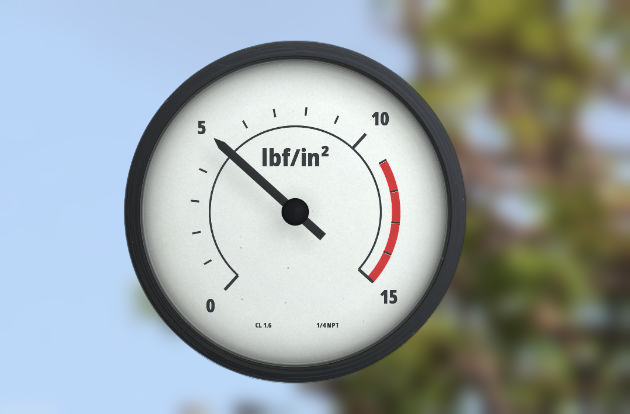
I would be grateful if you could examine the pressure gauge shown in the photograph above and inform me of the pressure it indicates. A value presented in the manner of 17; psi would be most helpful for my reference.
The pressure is 5; psi
